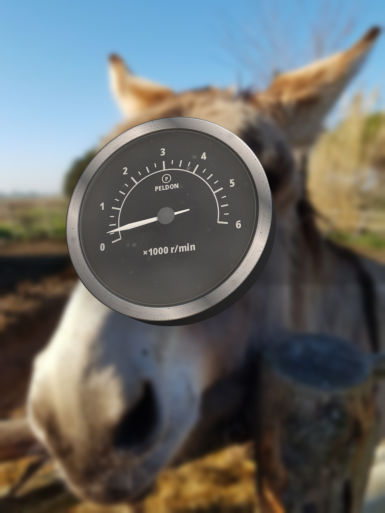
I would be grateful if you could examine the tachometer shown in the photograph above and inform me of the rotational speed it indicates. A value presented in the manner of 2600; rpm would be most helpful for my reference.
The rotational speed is 250; rpm
